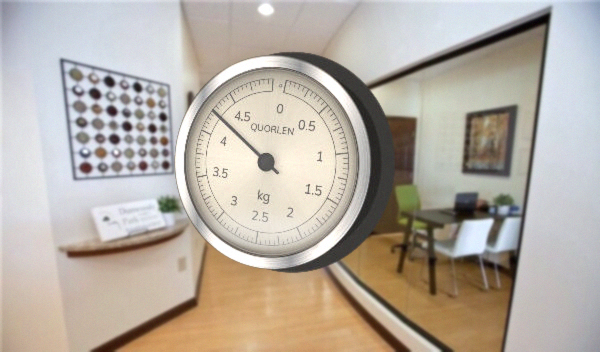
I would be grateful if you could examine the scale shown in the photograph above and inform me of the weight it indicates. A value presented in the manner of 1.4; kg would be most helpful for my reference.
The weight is 4.25; kg
